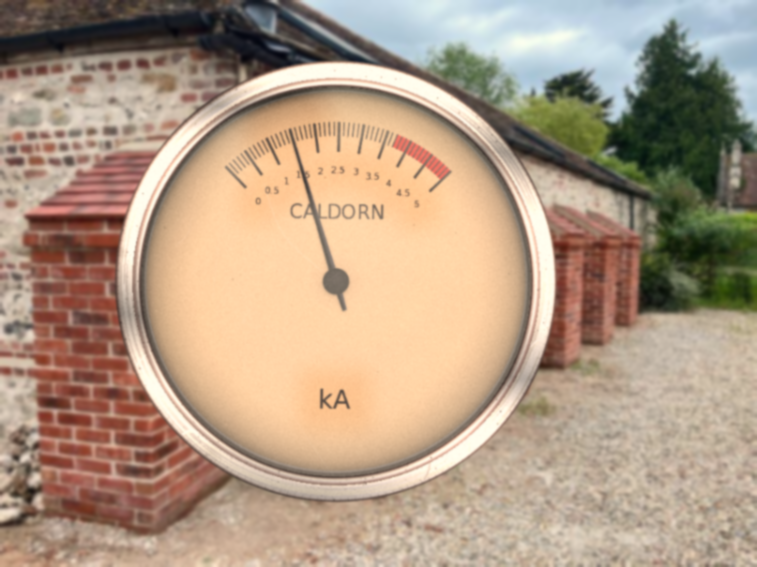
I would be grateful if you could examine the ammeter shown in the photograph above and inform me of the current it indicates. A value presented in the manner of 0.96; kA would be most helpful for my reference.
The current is 1.5; kA
